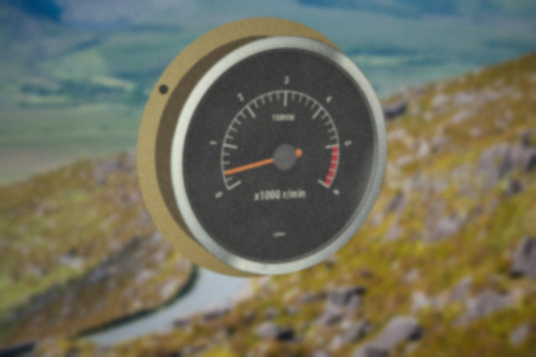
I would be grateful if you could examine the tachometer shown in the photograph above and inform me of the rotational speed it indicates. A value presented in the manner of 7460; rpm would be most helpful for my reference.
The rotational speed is 400; rpm
